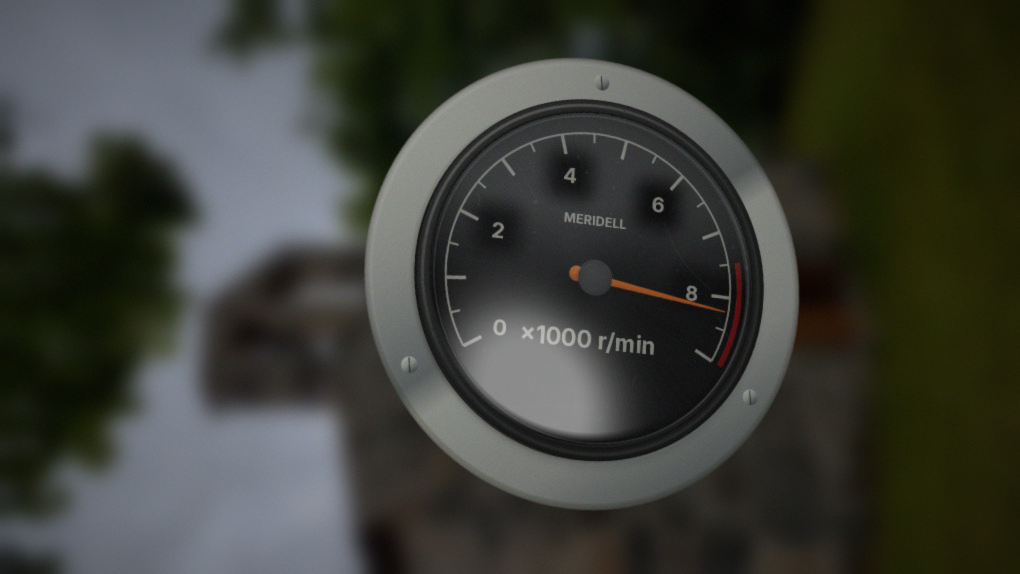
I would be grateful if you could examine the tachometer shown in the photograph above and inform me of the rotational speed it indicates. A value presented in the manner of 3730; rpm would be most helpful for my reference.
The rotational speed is 8250; rpm
